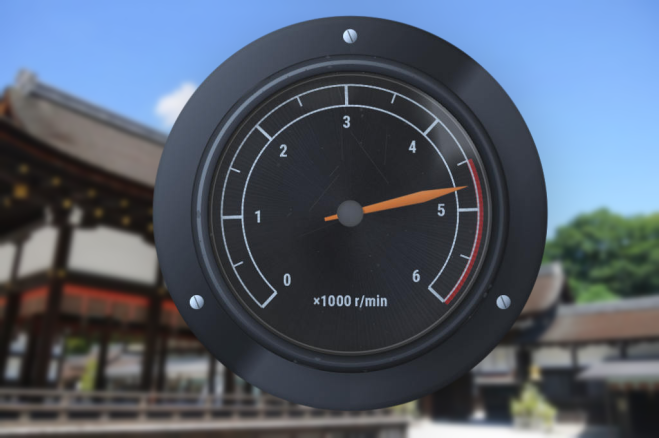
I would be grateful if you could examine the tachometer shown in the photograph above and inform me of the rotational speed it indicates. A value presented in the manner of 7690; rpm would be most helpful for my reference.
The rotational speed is 4750; rpm
